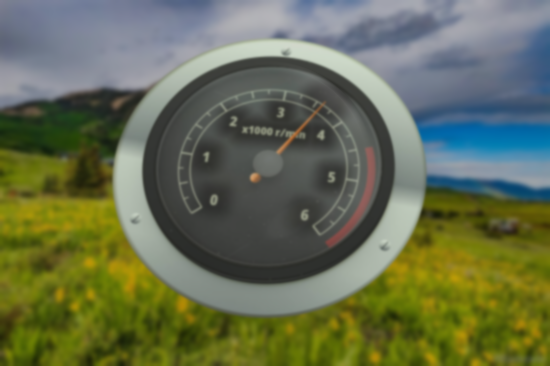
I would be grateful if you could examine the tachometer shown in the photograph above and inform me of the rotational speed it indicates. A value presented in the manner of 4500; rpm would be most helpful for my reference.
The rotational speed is 3625; rpm
